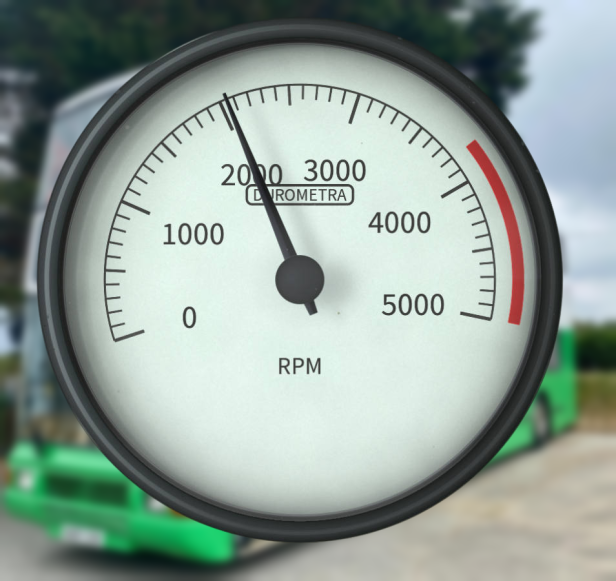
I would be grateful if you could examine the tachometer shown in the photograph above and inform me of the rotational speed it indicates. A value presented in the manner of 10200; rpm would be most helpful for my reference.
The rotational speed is 2050; rpm
